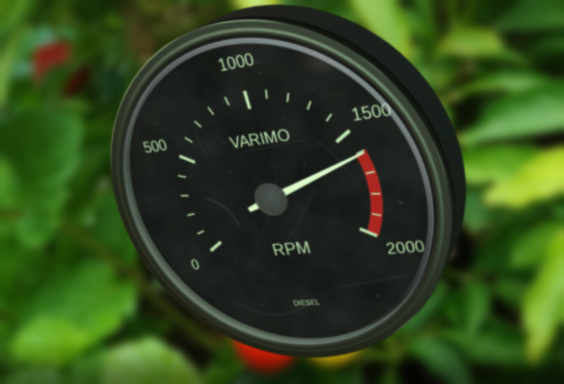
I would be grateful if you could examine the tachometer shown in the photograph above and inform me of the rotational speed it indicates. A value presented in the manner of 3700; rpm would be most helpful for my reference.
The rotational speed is 1600; rpm
